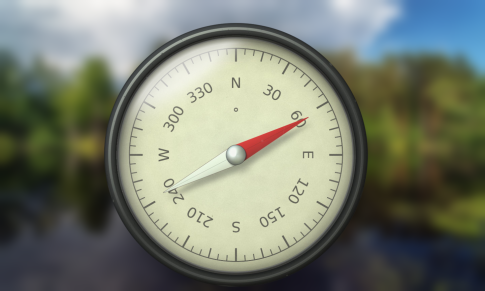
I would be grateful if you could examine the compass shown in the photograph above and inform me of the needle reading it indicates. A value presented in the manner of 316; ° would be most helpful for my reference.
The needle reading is 62.5; °
